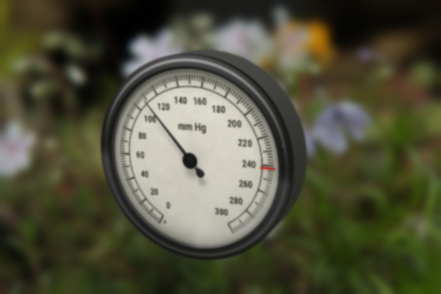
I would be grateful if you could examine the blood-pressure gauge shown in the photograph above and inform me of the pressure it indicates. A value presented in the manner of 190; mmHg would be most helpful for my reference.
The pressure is 110; mmHg
